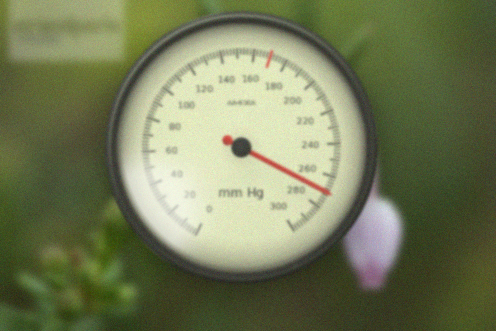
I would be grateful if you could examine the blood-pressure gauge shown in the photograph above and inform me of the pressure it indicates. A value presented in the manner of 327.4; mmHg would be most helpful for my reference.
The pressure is 270; mmHg
